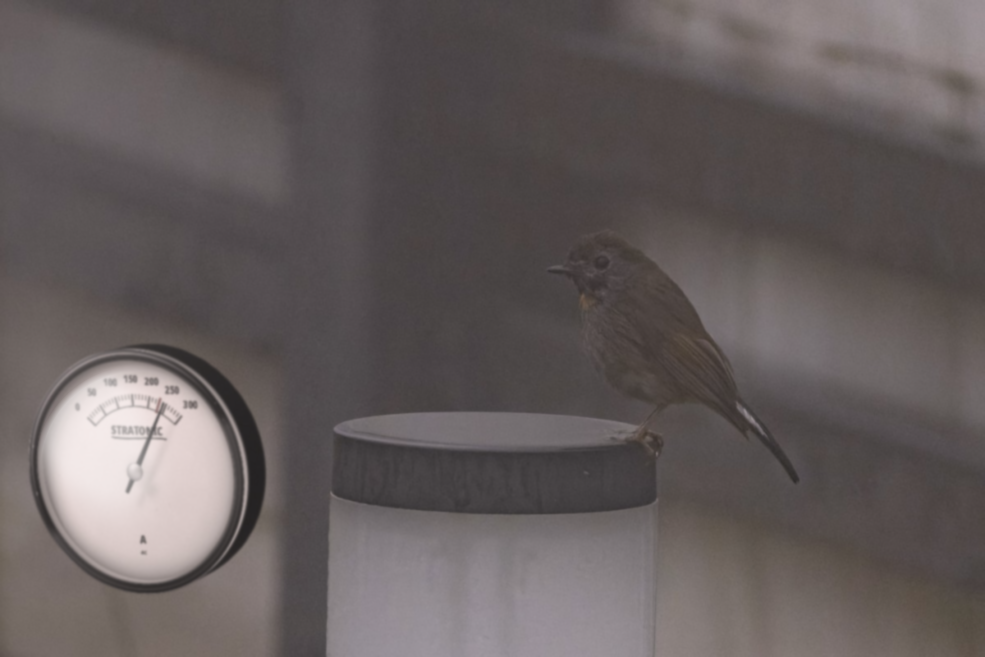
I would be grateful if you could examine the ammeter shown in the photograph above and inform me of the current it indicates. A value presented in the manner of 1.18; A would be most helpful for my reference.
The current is 250; A
